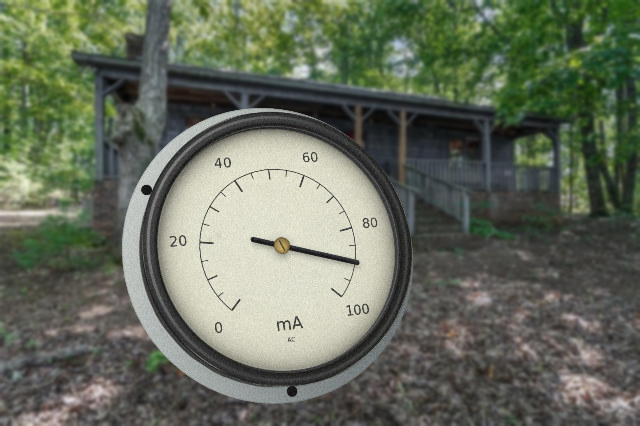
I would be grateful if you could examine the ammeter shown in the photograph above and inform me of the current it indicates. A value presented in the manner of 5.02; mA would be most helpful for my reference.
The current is 90; mA
